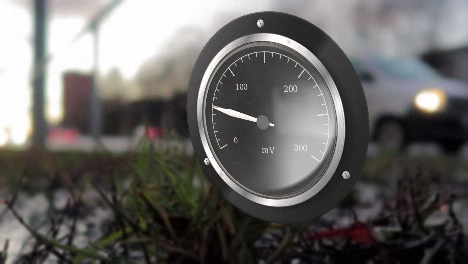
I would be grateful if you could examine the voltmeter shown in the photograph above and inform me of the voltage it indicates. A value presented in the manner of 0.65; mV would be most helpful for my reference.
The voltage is 50; mV
